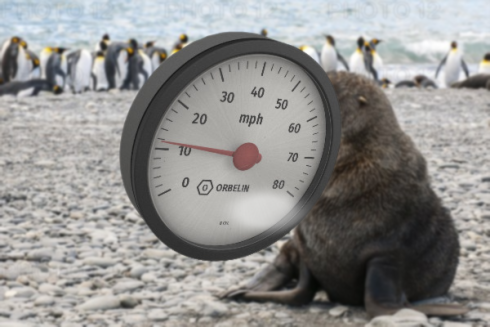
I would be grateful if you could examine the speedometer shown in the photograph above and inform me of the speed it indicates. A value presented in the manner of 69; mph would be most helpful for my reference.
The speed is 12; mph
